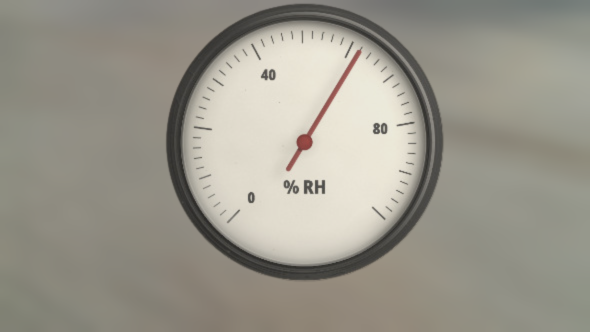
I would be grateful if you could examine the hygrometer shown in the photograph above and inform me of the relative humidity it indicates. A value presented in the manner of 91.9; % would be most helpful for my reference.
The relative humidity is 62; %
